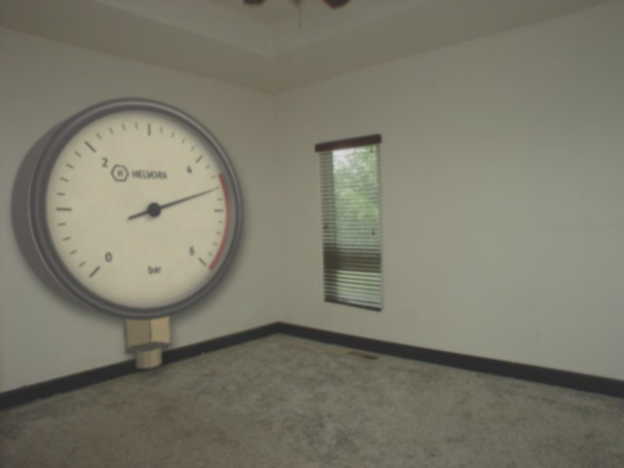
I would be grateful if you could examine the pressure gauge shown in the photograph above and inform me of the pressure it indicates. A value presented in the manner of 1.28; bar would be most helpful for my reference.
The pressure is 4.6; bar
